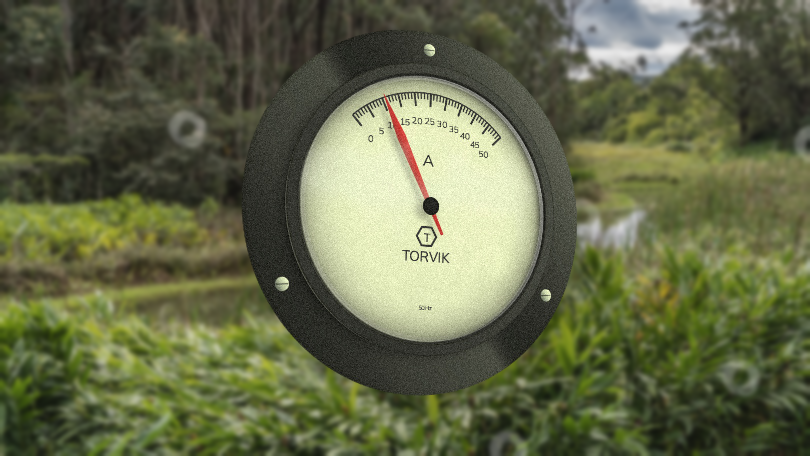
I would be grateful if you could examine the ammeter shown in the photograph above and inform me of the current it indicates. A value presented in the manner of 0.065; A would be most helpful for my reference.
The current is 10; A
